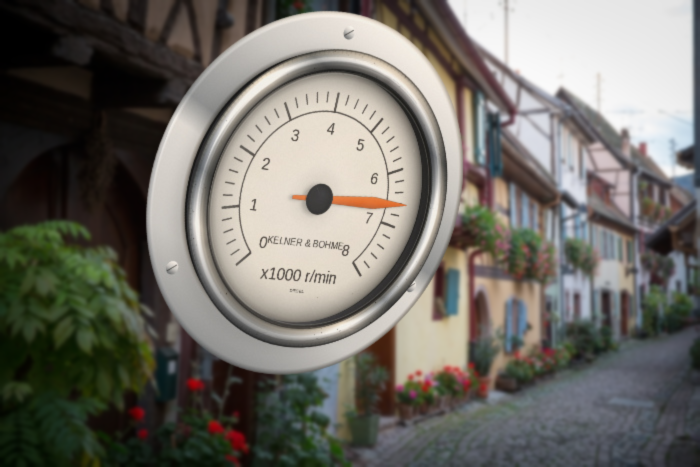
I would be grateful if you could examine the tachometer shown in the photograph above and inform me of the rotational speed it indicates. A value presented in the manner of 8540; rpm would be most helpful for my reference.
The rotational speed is 6600; rpm
